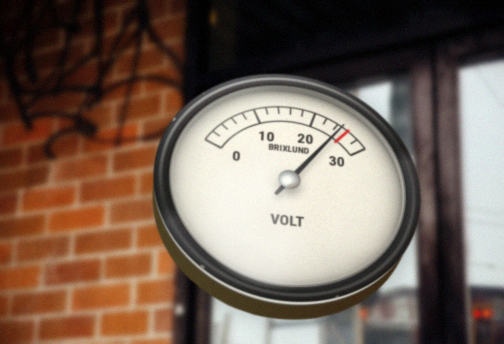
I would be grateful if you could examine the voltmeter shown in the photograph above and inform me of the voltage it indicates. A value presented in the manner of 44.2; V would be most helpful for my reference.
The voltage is 25; V
